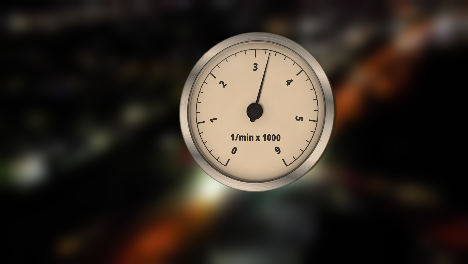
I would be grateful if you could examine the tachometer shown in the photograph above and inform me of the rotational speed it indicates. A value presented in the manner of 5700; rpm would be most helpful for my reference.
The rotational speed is 3300; rpm
